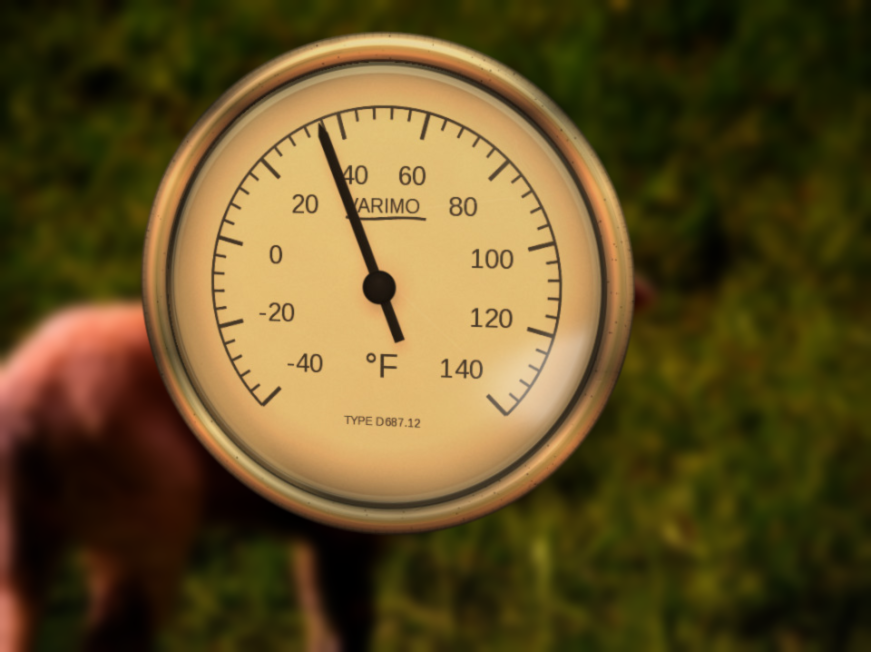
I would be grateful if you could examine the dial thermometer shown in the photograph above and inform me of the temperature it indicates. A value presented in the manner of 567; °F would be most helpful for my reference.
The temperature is 36; °F
